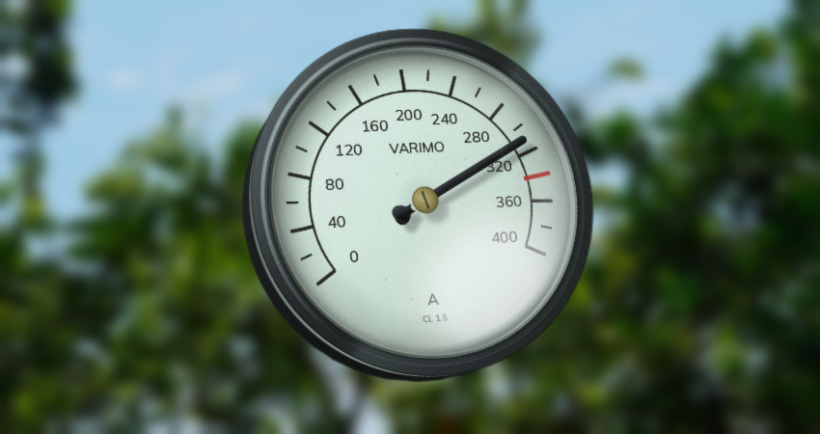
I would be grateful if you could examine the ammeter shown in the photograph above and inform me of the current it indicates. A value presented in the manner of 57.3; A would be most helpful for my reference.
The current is 310; A
